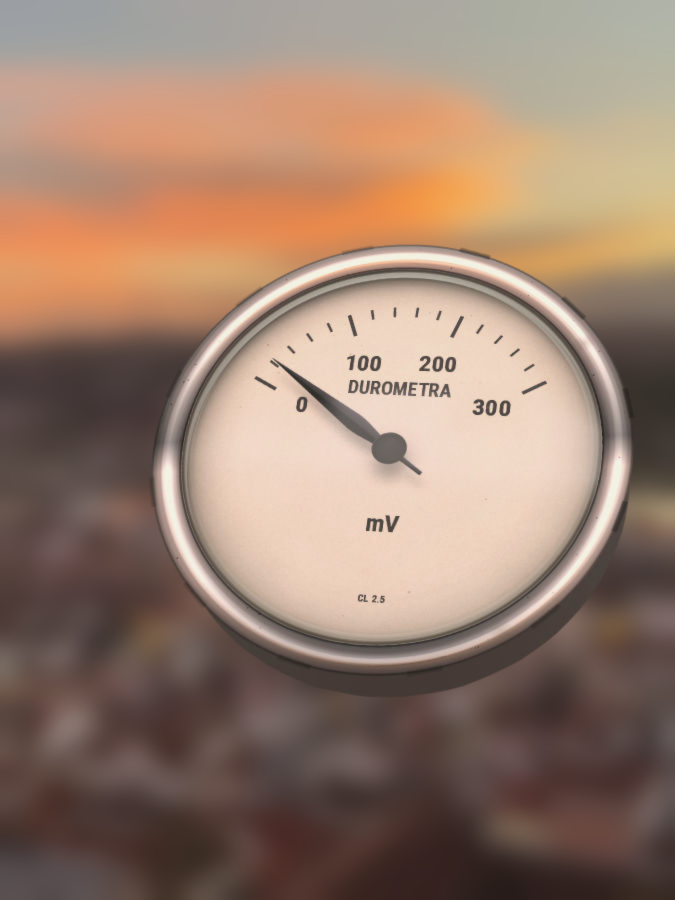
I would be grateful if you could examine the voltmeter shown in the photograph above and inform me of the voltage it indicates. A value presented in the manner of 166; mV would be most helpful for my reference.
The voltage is 20; mV
